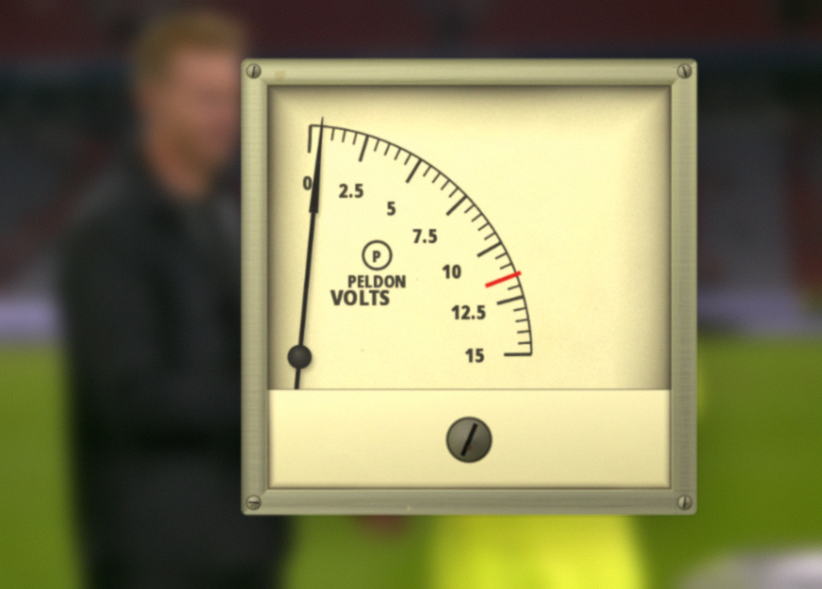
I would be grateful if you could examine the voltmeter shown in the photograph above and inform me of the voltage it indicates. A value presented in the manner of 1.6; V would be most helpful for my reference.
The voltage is 0.5; V
